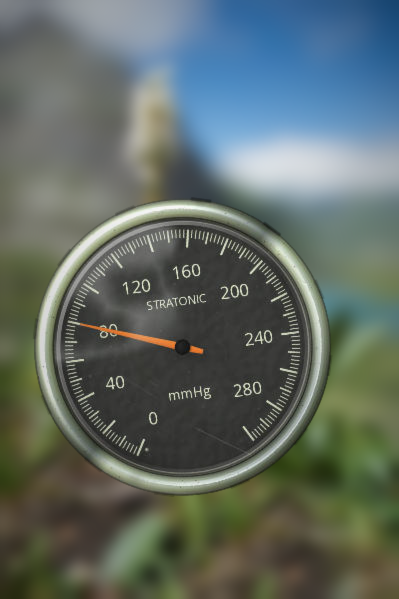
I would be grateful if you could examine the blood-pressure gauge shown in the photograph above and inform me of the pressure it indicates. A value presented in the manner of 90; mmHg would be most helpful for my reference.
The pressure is 80; mmHg
